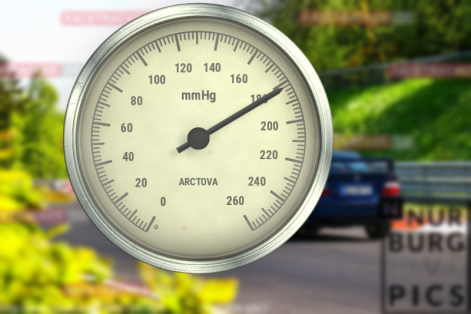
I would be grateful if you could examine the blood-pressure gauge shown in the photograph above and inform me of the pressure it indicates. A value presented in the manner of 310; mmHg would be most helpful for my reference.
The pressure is 182; mmHg
